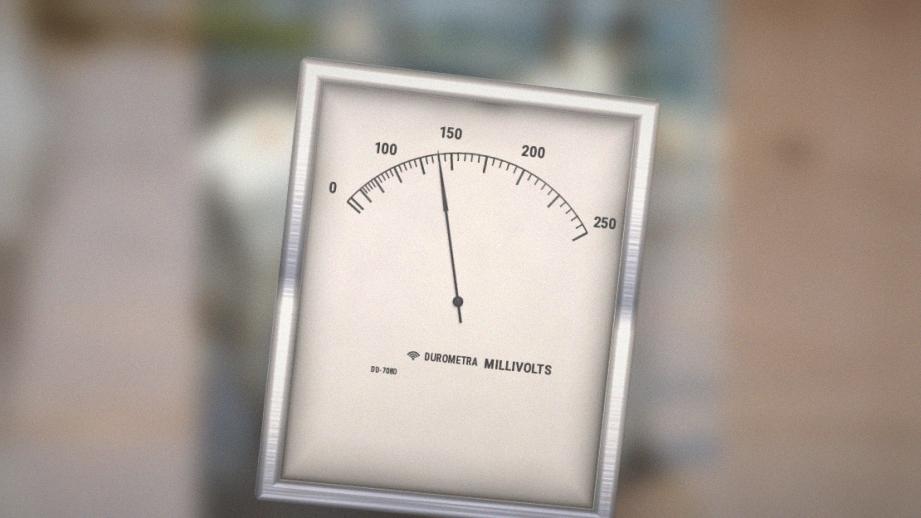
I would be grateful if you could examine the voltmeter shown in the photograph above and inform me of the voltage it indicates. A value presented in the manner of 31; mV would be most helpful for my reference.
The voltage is 140; mV
